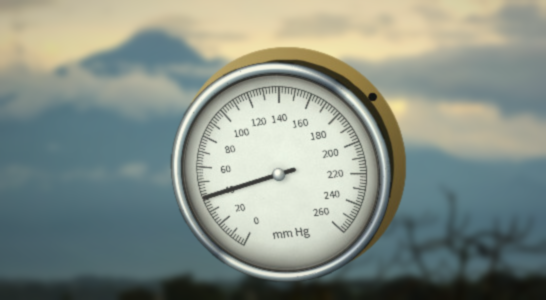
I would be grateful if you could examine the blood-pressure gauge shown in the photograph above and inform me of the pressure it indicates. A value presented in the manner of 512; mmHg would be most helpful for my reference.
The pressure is 40; mmHg
